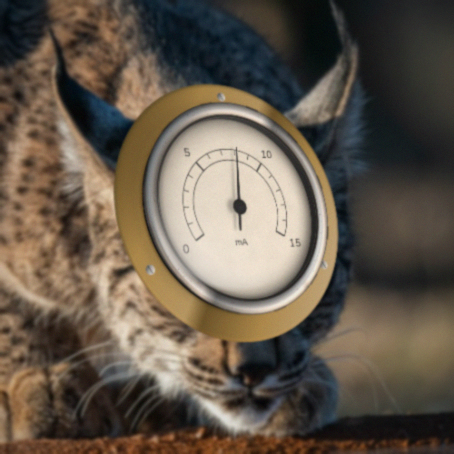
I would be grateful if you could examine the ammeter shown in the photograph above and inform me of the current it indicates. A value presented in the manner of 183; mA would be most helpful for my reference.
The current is 8; mA
